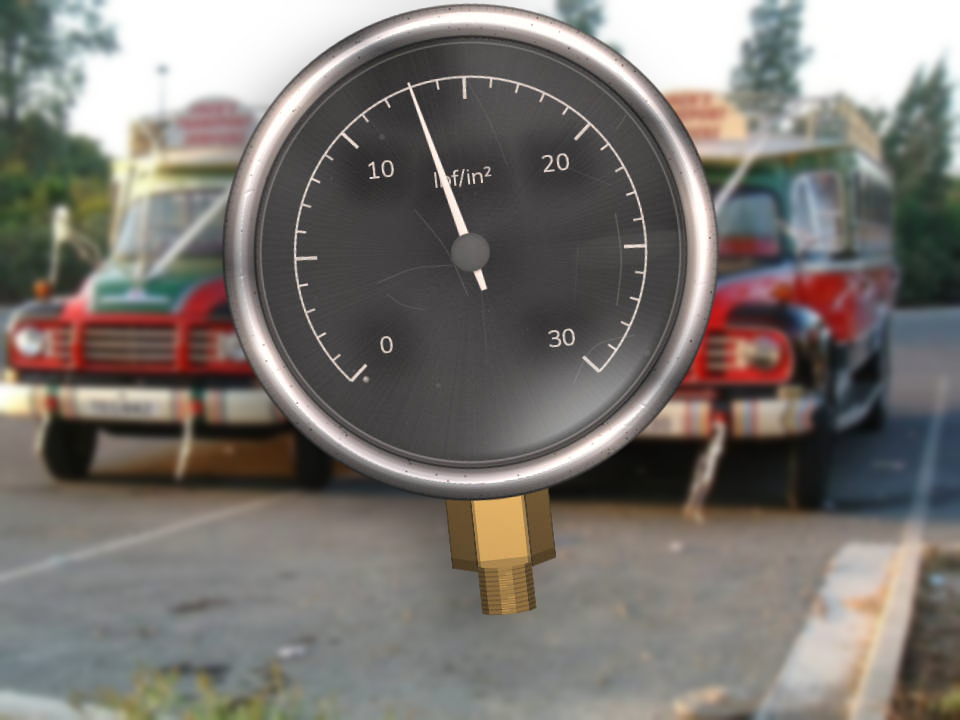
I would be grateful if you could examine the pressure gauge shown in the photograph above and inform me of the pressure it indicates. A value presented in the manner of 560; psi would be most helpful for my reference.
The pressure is 13; psi
